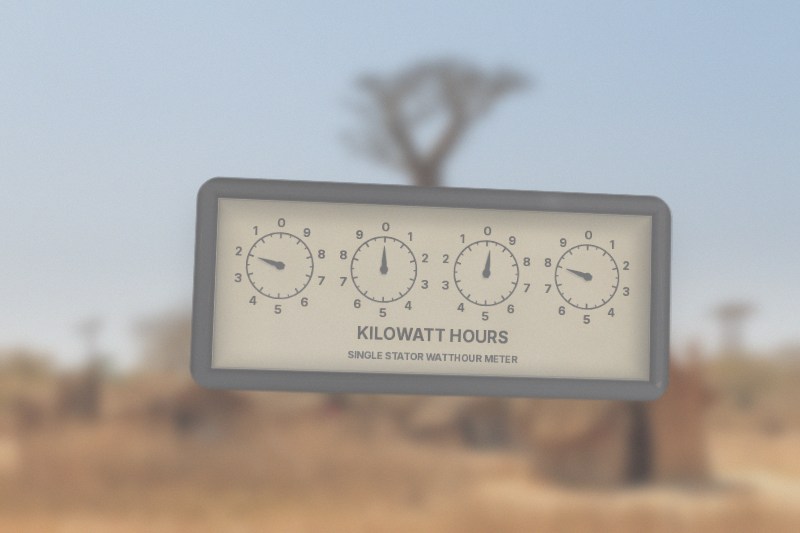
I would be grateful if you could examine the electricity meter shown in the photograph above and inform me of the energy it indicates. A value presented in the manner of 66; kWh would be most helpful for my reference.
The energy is 1998; kWh
